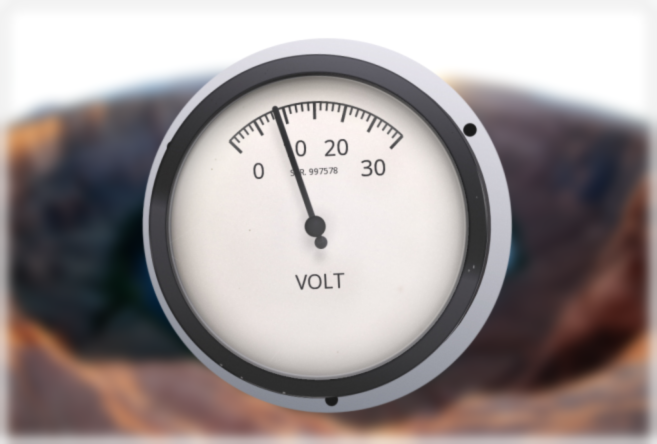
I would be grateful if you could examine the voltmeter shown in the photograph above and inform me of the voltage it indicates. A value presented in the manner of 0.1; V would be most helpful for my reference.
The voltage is 9; V
